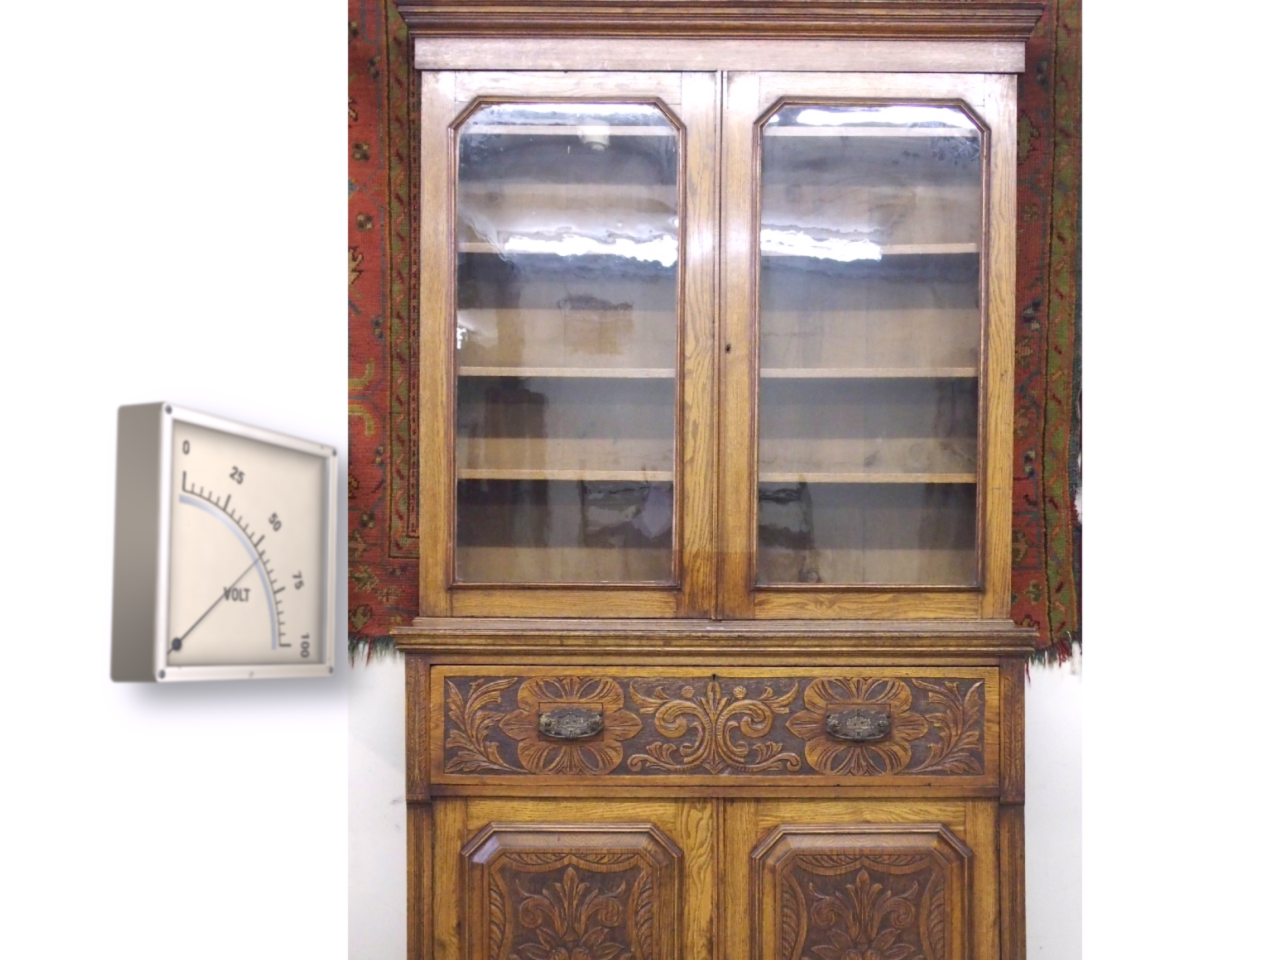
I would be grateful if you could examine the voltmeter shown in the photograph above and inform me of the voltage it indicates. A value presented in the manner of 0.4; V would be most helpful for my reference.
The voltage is 55; V
